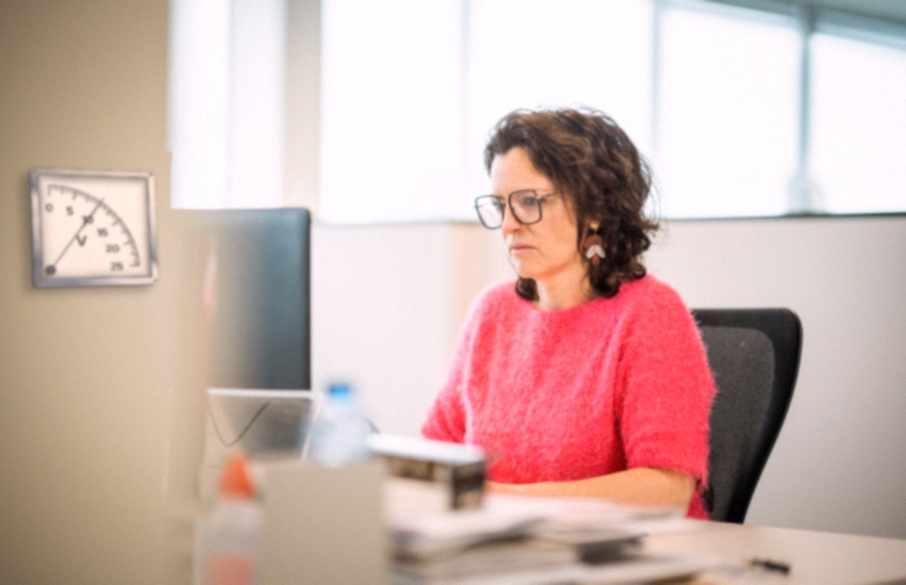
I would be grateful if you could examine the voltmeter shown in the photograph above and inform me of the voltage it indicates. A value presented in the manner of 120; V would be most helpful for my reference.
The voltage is 10; V
